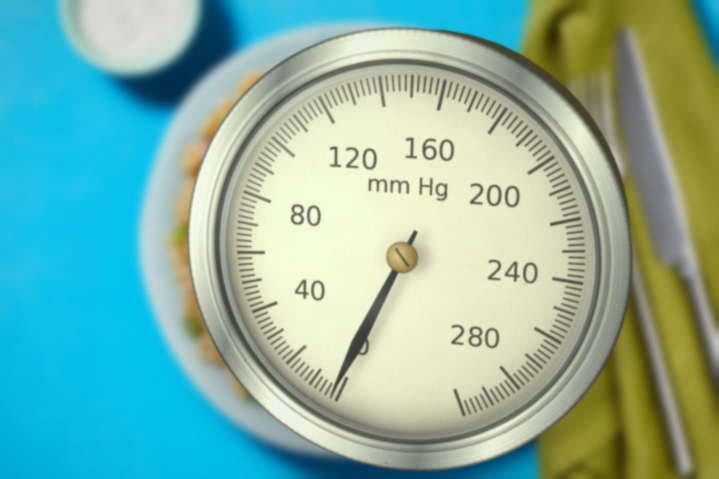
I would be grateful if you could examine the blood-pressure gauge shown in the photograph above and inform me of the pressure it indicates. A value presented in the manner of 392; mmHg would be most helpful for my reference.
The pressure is 2; mmHg
